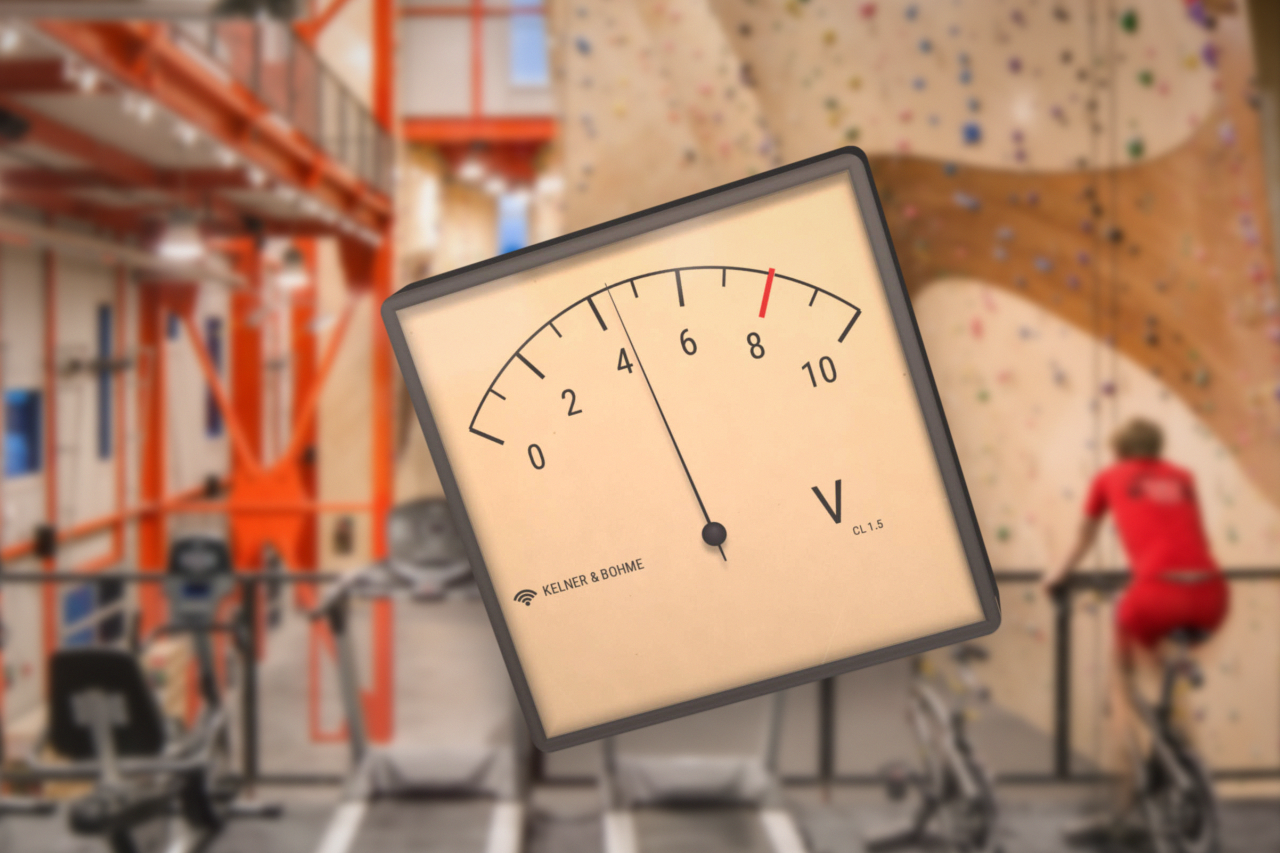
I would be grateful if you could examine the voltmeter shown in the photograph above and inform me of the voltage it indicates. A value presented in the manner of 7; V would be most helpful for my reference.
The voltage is 4.5; V
